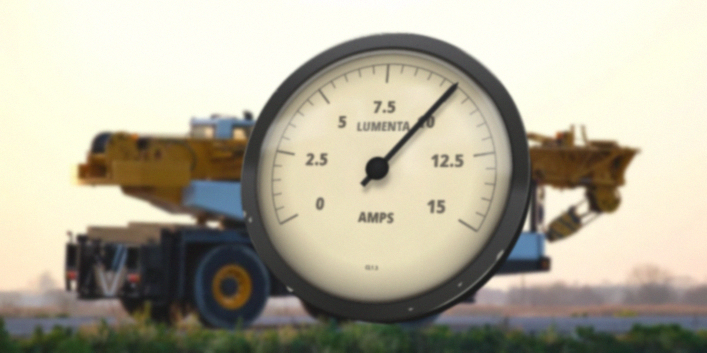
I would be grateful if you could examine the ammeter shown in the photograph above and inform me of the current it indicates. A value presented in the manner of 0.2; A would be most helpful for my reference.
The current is 10; A
